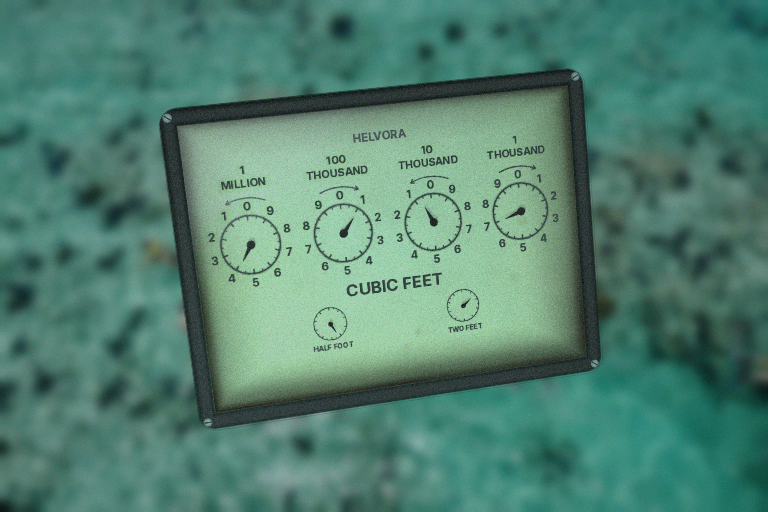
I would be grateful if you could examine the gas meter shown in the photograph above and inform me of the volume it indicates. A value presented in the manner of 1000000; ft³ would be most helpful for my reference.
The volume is 410700; ft³
